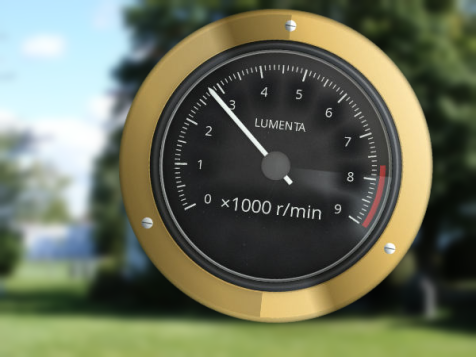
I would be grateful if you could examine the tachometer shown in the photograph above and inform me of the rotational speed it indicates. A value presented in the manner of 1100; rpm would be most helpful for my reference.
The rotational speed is 2800; rpm
